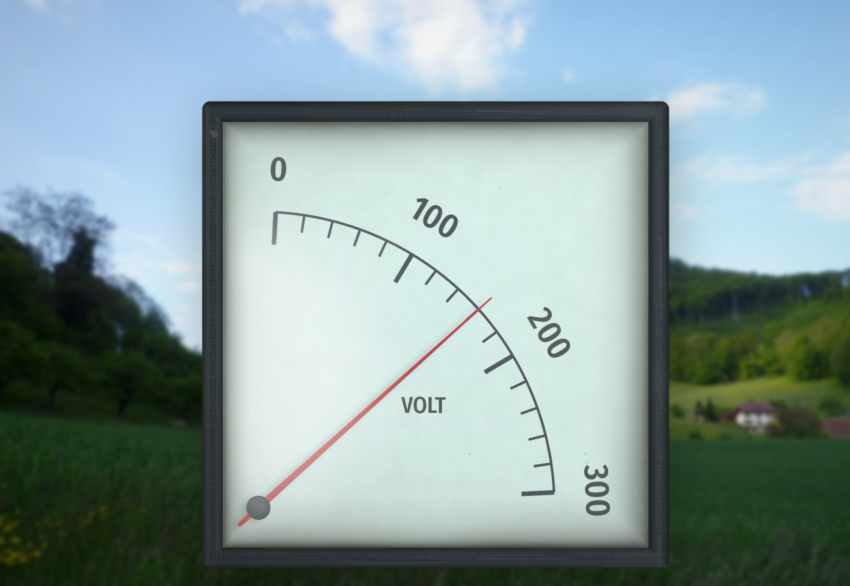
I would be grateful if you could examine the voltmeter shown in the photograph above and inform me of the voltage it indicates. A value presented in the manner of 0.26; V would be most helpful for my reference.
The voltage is 160; V
